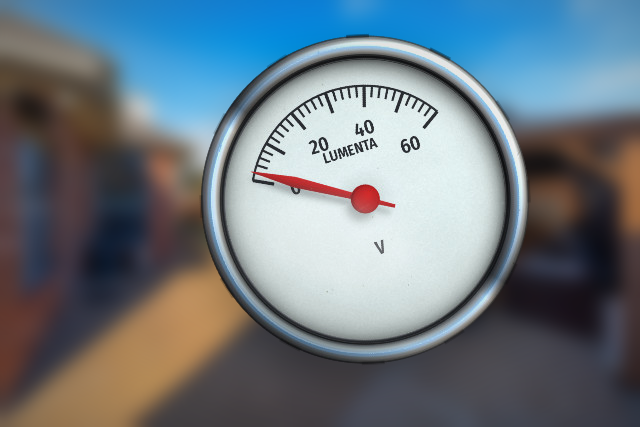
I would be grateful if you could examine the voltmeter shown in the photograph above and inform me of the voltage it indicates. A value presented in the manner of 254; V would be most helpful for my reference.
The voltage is 2; V
